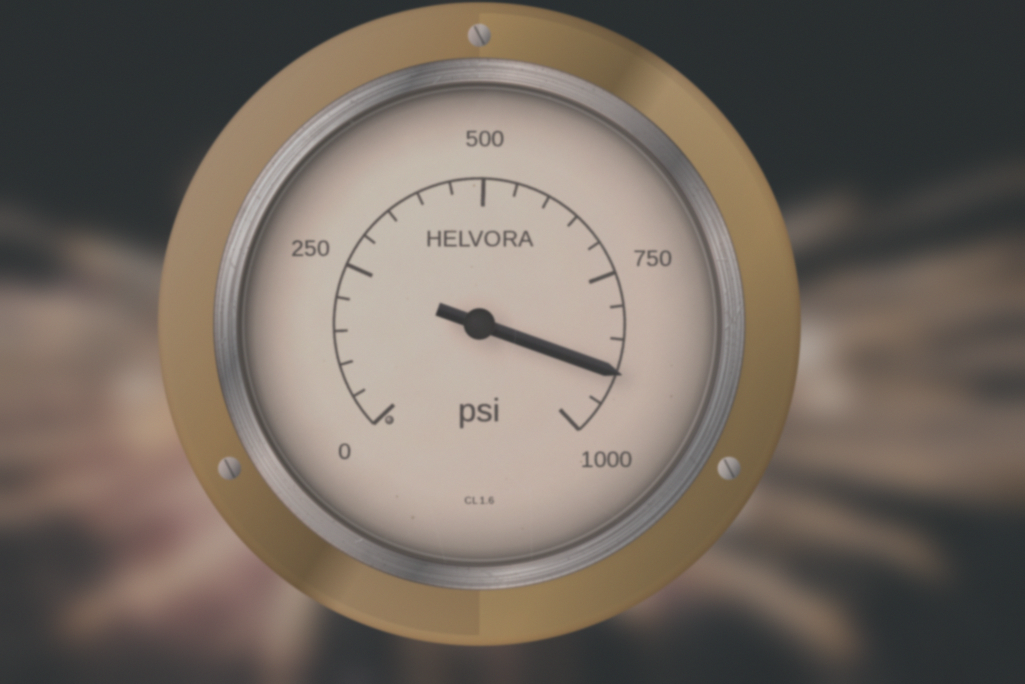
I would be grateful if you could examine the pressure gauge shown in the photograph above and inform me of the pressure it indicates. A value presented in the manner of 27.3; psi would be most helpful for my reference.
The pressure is 900; psi
